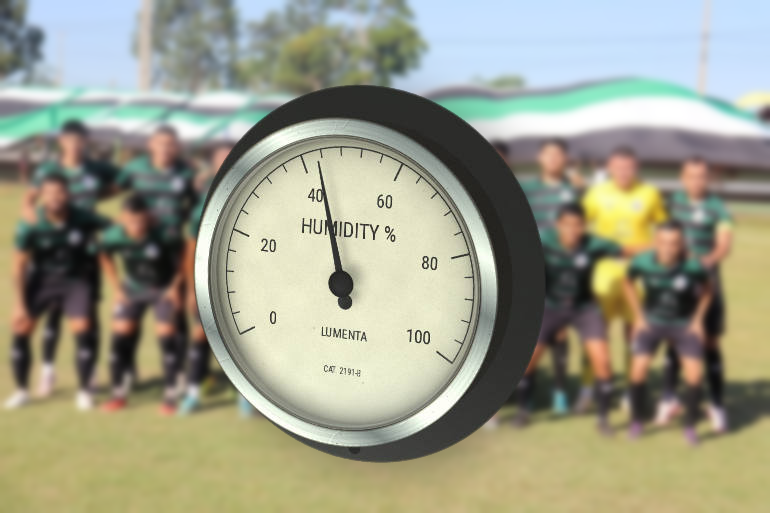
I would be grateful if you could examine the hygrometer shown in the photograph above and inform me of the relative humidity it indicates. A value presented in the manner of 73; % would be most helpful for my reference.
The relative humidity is 44; %
